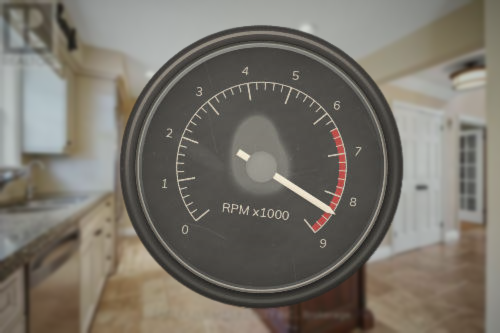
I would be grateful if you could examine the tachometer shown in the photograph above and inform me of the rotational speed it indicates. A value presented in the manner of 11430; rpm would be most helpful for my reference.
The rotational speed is 8400; rpm
